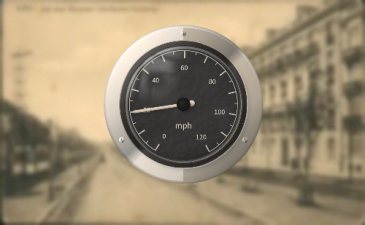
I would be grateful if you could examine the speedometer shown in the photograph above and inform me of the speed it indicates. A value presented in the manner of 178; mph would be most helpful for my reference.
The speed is 20; mph
